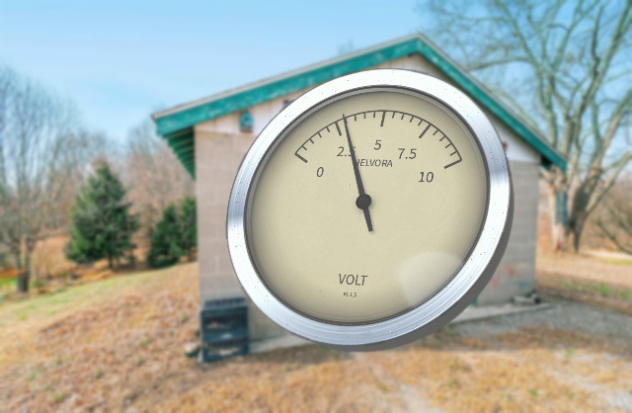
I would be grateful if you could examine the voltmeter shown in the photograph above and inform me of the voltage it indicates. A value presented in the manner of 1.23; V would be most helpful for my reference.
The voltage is 3; V
